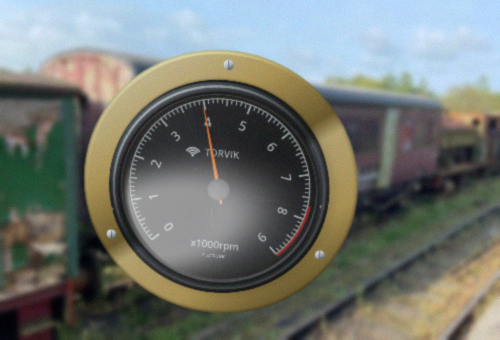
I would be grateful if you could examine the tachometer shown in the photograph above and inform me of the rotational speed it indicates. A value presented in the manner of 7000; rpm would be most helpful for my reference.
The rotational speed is 4000; rpm
